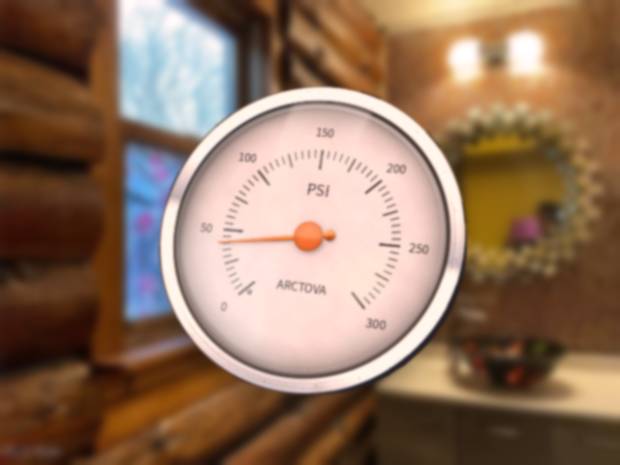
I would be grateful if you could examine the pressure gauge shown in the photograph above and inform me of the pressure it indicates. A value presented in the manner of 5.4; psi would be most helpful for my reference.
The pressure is 40; psi
